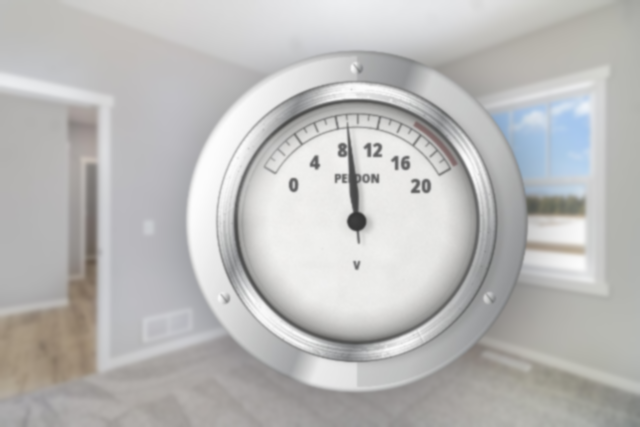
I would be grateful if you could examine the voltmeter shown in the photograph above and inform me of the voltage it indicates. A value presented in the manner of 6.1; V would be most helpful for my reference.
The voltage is 9; V
